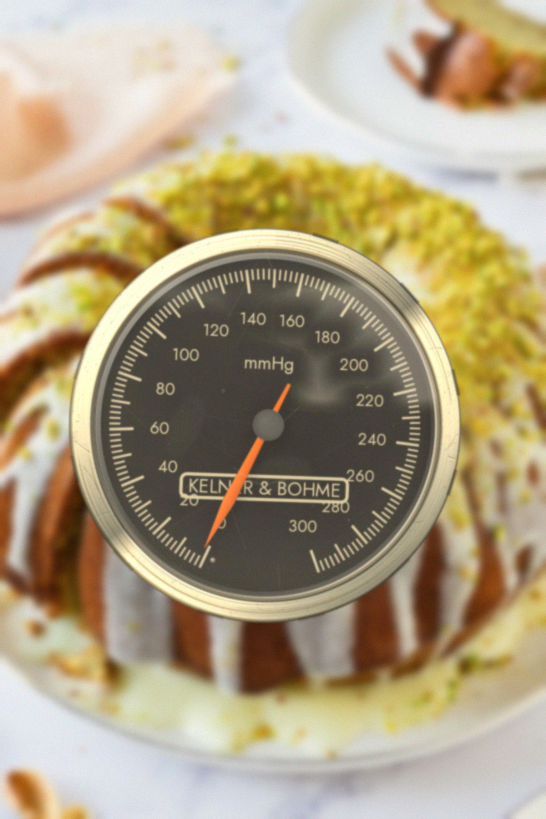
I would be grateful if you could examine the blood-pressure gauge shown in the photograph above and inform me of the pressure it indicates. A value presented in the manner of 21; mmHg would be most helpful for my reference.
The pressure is 2; mmHg
